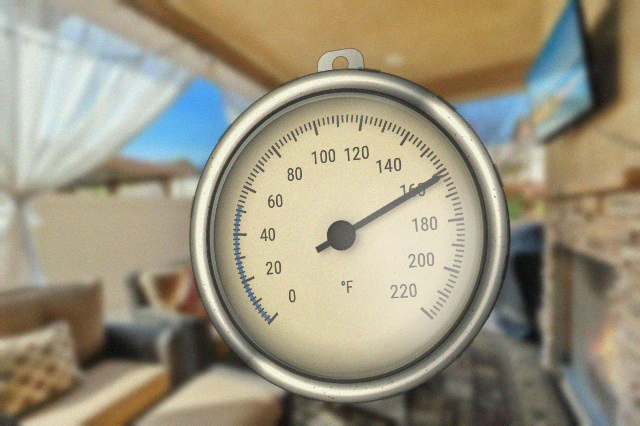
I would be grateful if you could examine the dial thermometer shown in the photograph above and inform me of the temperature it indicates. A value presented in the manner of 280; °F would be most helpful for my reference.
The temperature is 162; °F
